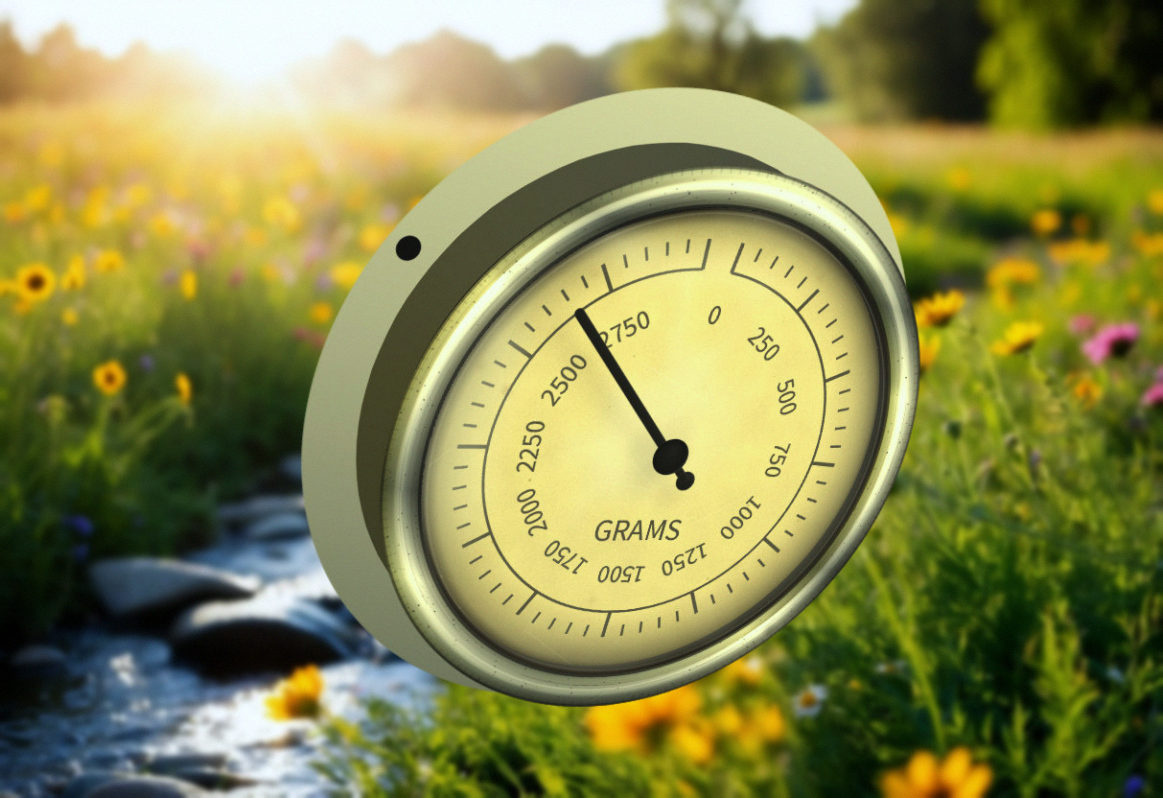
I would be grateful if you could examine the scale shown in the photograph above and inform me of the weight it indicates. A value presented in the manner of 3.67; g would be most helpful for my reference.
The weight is 2650; g
